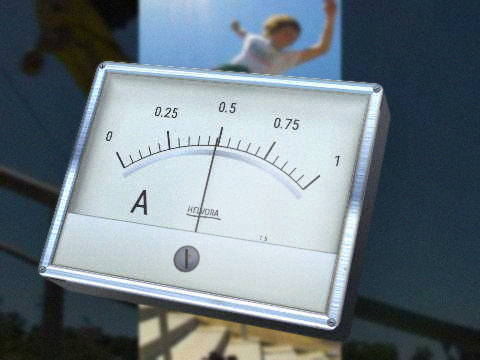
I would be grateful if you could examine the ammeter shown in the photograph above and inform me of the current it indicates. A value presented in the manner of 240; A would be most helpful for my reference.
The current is 0.5; A
